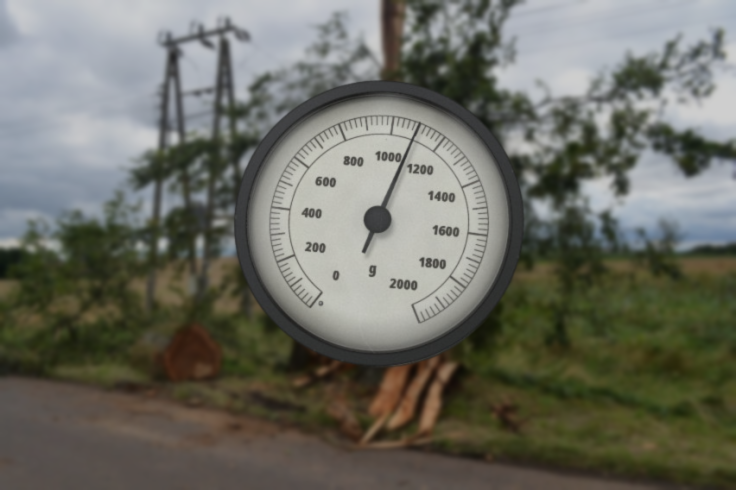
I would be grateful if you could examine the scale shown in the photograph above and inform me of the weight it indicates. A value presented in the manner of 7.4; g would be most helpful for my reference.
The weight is 1100; g
